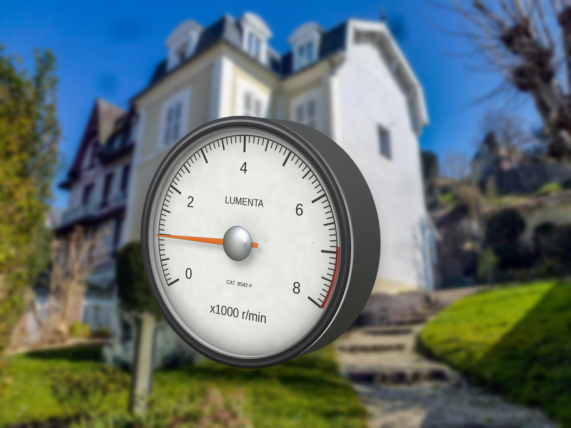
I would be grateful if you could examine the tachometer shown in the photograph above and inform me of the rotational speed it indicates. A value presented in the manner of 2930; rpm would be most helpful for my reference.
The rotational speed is 1000; rpm
